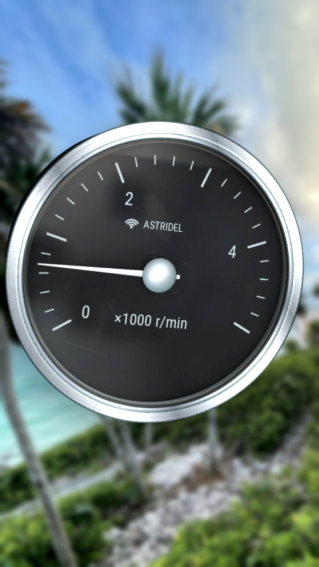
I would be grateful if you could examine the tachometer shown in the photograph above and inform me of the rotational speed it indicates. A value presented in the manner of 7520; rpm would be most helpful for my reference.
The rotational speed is 700; rpm
